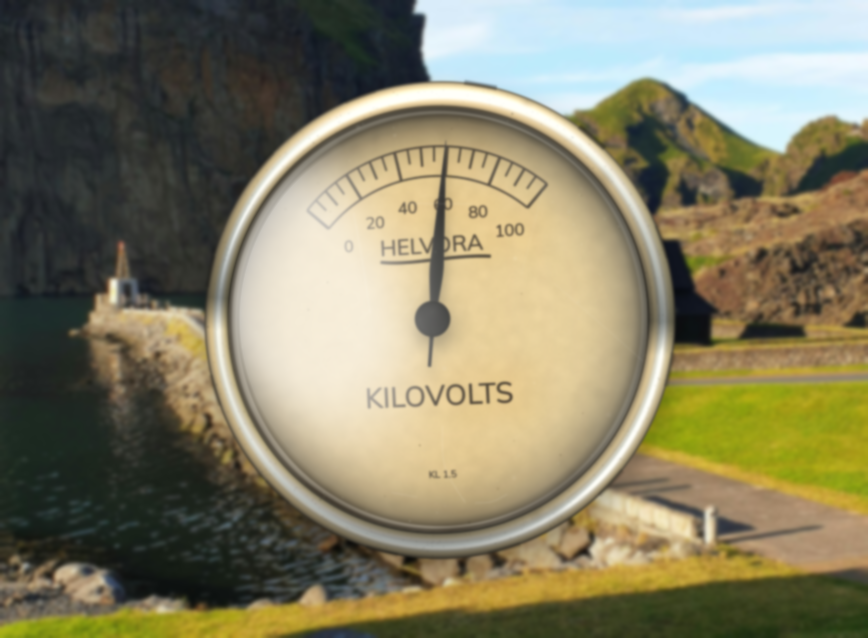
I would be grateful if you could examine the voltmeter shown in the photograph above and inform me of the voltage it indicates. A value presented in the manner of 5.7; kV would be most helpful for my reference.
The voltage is 60; kV
